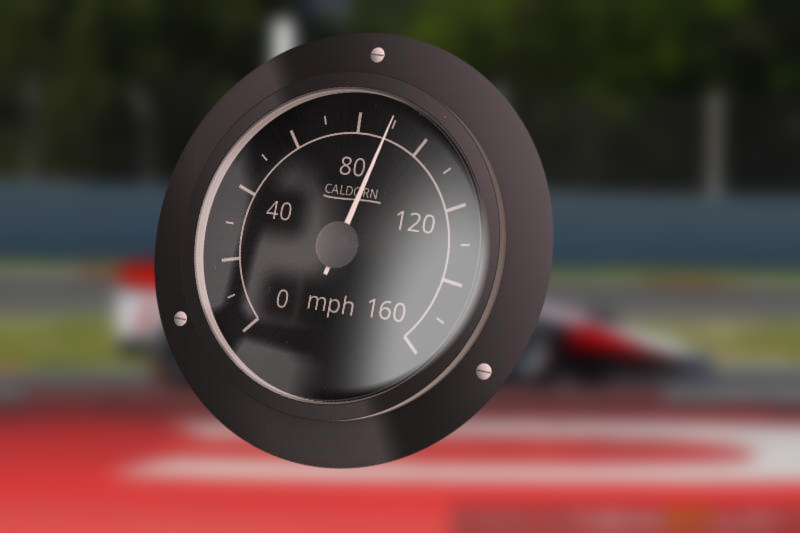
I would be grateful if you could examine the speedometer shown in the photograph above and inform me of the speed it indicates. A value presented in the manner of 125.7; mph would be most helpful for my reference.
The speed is 90; mph
